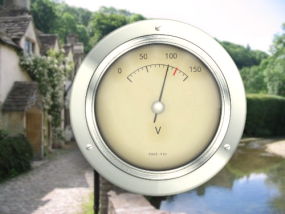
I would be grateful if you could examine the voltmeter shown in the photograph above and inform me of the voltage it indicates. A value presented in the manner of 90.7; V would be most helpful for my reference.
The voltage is 100; V
